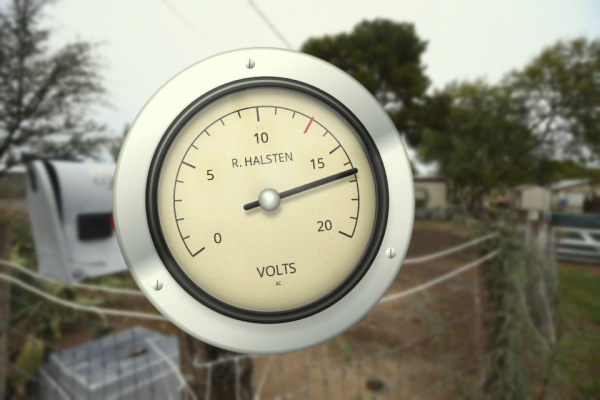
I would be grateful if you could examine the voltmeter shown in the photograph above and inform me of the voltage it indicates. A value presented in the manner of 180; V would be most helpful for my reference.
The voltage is 16.5; V
